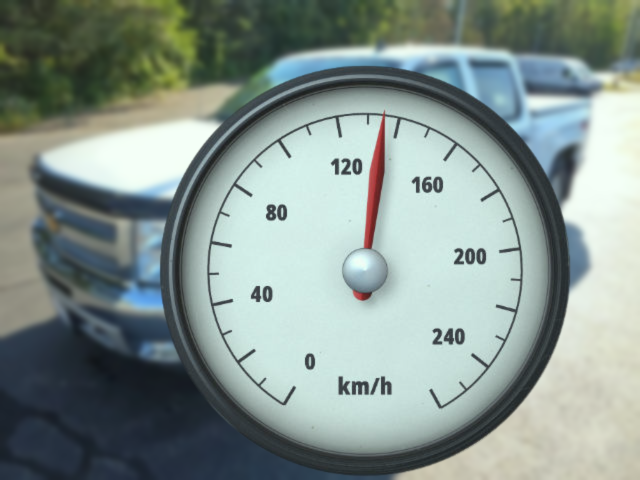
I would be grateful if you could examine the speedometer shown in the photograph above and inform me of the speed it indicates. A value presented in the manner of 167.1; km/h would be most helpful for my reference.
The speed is 135; km/h
